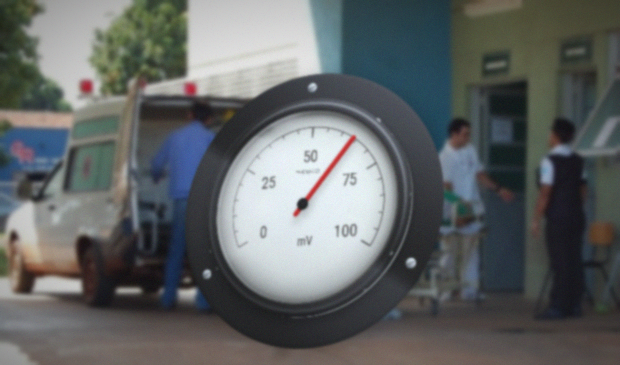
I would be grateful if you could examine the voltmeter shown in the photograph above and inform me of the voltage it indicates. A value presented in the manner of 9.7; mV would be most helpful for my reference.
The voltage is 65; mV
